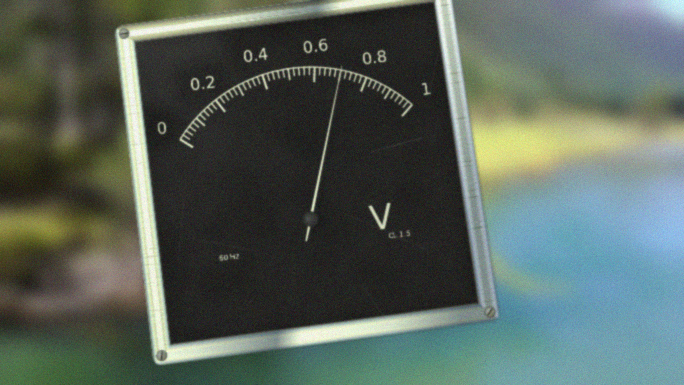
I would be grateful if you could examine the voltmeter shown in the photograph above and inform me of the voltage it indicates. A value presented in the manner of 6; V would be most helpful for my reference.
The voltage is 0.7; V
